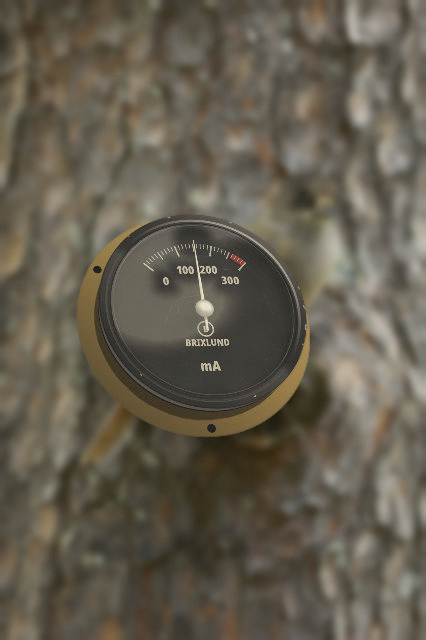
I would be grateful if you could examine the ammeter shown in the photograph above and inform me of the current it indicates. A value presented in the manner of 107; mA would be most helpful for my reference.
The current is 150; mA
